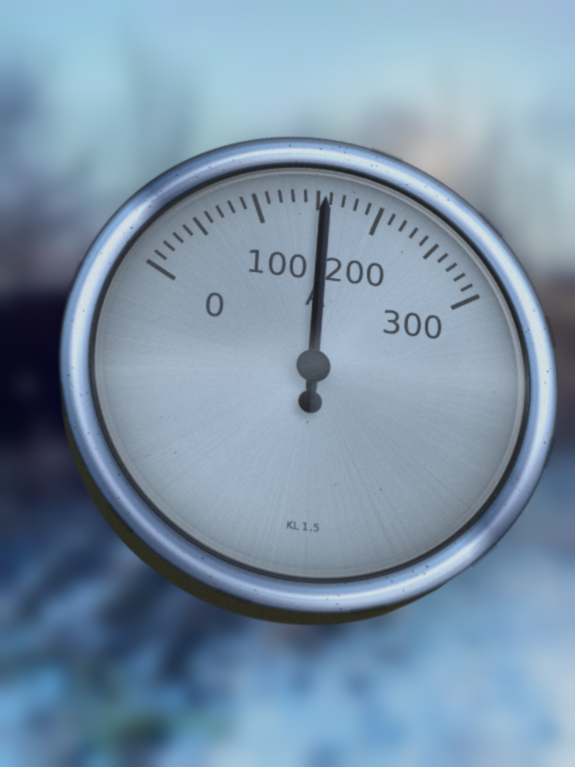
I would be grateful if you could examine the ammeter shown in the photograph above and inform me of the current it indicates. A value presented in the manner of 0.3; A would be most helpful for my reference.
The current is 155; A
